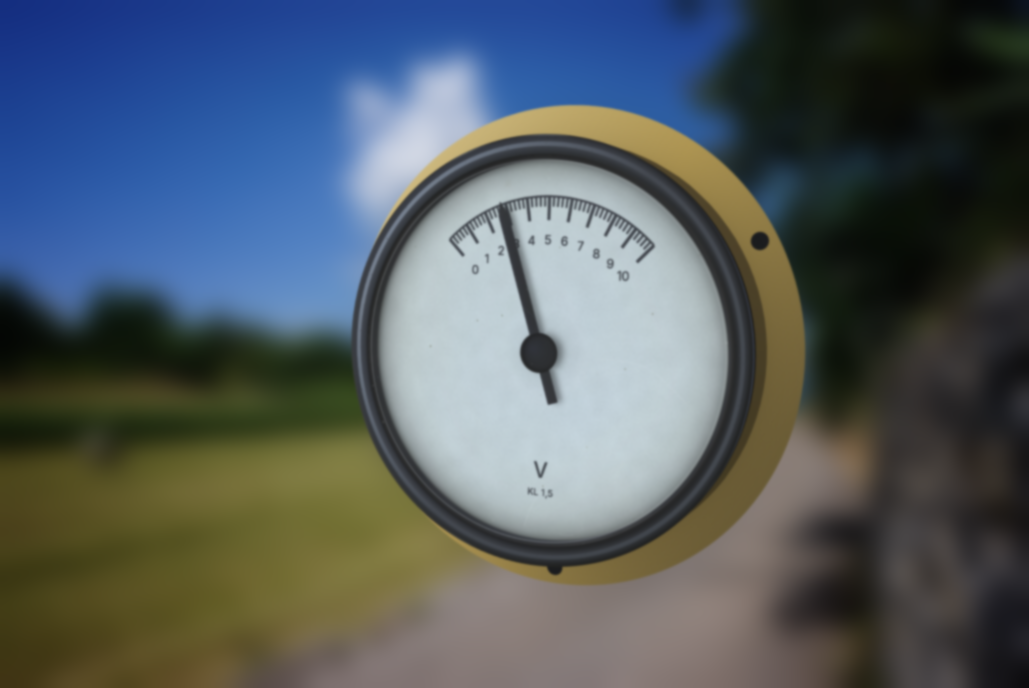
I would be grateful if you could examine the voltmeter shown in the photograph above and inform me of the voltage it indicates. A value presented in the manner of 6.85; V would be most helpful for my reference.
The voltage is 3; V
